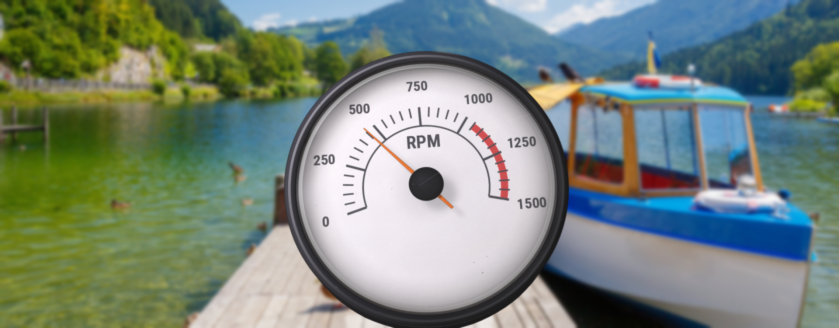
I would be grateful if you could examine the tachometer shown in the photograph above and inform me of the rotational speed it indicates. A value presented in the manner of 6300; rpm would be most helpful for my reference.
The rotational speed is 450; rpm
